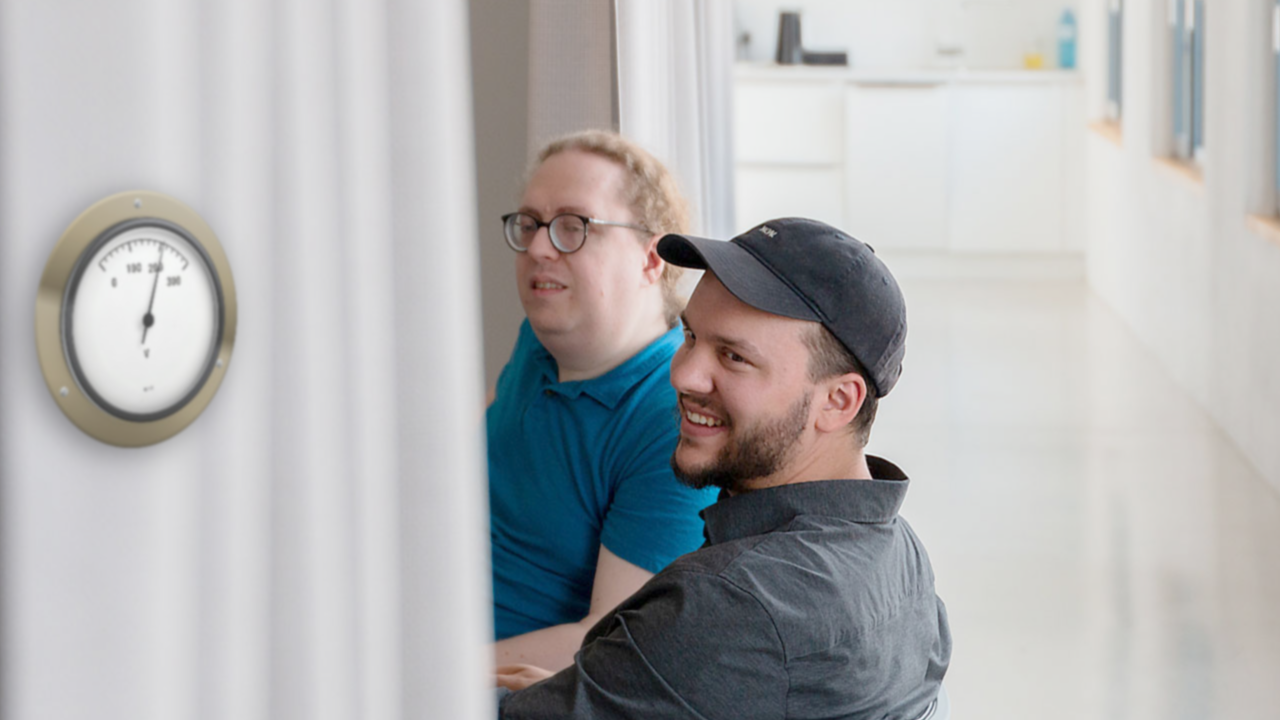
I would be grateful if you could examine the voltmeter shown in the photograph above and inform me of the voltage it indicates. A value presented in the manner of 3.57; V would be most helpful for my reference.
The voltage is 200; V
